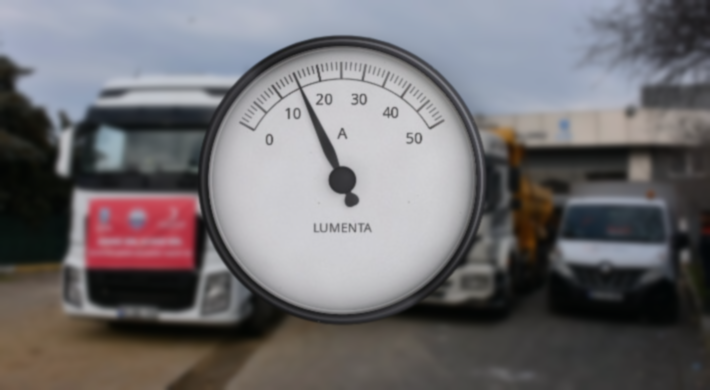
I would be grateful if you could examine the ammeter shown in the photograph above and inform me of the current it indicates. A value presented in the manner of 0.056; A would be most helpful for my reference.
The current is 15; A
